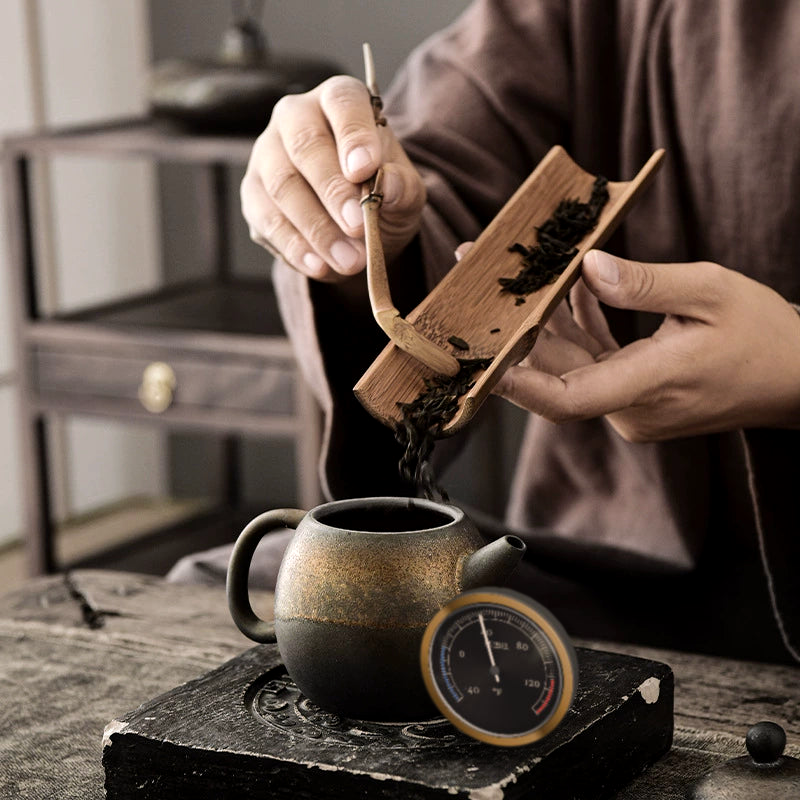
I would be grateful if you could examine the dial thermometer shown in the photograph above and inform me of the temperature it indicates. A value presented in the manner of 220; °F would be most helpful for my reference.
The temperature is 40; °F
